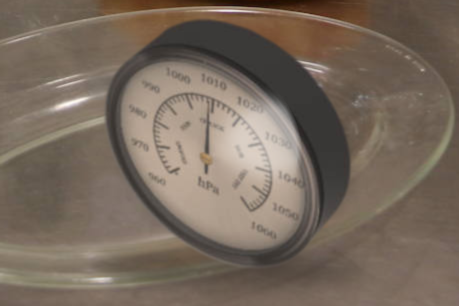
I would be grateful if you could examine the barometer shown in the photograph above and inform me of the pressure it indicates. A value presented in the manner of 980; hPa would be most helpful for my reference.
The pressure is 1010; hPa
